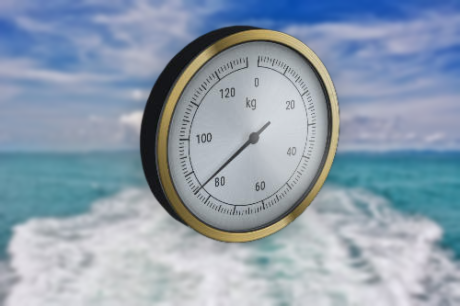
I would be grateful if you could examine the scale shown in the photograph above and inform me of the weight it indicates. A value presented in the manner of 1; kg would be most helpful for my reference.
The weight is 85; kg
